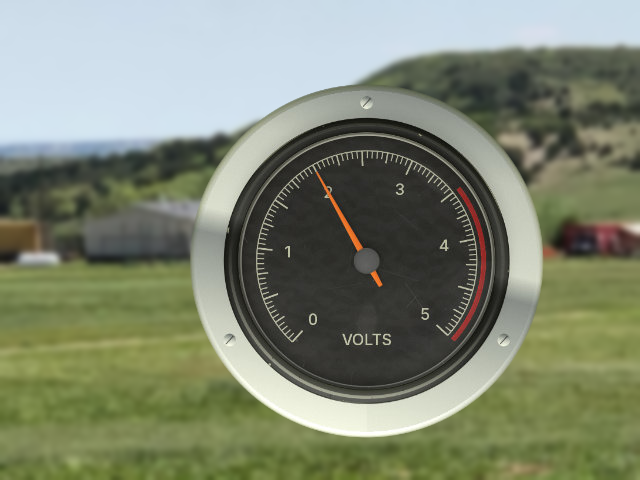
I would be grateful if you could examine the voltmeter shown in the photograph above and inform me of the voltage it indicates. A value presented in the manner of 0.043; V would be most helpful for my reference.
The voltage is 2; V
